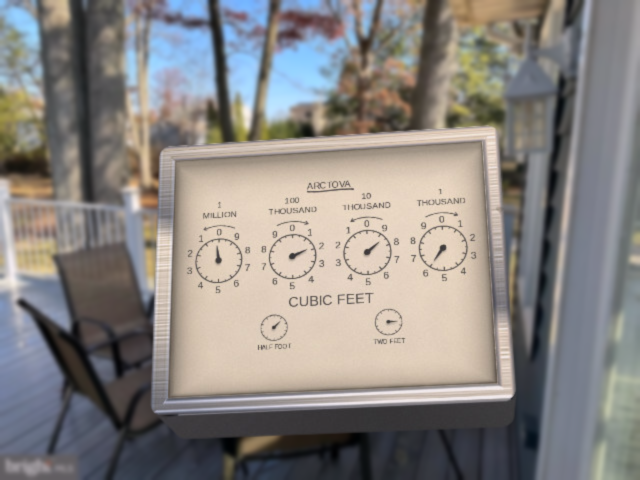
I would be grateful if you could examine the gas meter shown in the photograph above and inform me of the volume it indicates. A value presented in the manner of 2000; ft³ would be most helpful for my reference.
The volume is 18600; ft³
